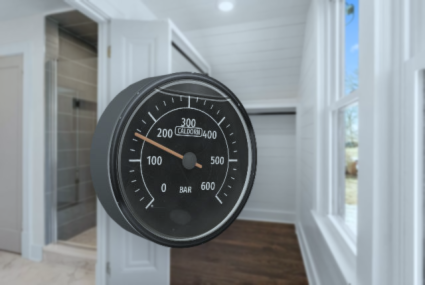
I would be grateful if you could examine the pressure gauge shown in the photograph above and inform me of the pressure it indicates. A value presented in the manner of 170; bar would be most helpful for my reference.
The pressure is 150; bar
